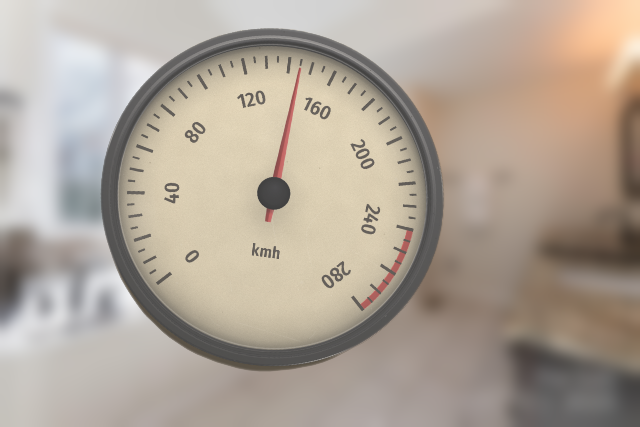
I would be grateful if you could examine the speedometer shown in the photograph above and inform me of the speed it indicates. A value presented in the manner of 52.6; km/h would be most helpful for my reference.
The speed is 145; km/h
